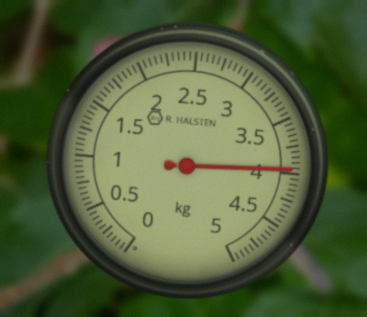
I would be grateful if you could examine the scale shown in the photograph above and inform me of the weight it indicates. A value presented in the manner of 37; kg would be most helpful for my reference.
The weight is 3.95; kg
